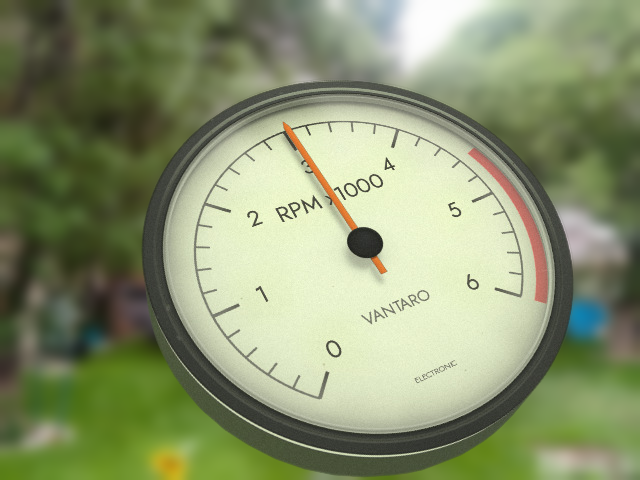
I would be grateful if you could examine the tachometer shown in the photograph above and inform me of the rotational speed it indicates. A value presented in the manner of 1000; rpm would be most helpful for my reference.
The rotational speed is 3000; rpm
